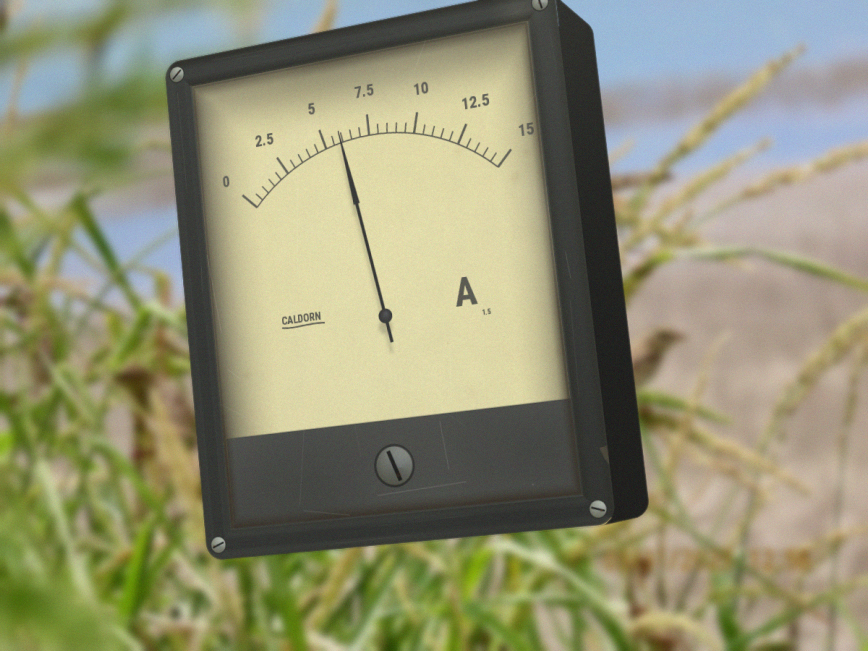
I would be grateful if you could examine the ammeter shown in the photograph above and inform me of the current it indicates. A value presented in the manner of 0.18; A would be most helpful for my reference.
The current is 6; A
